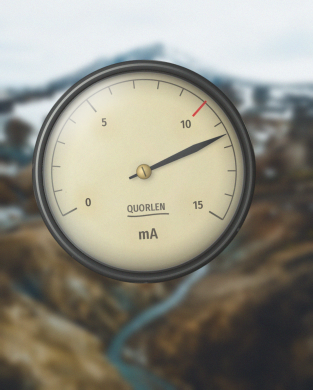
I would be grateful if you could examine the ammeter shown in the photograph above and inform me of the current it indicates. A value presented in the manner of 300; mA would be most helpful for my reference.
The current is 11.5; mA
